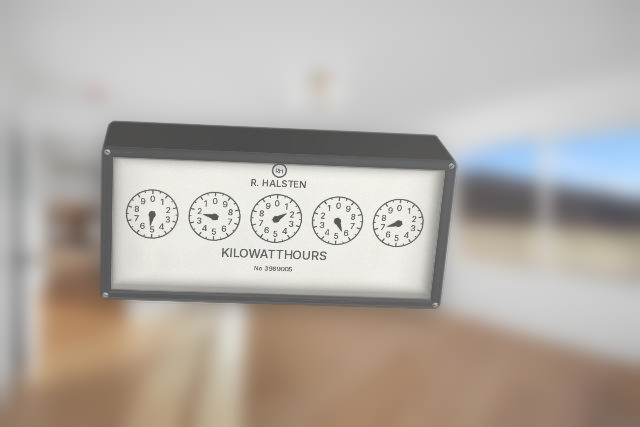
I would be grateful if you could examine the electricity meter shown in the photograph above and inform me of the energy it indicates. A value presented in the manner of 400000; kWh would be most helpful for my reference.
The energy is 52157; kWh
